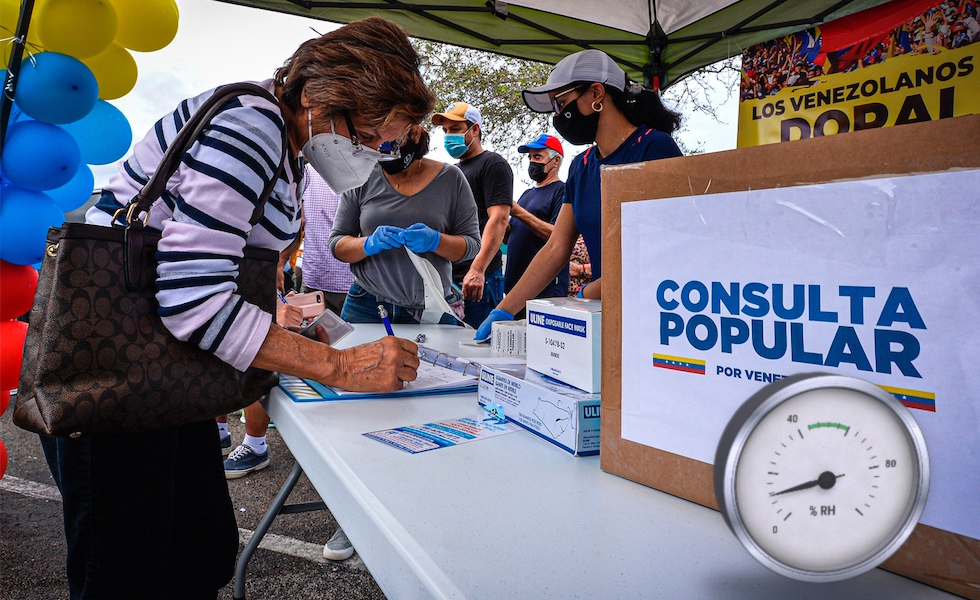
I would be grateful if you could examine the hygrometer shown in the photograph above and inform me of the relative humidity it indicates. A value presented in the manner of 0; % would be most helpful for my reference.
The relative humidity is 12; %
